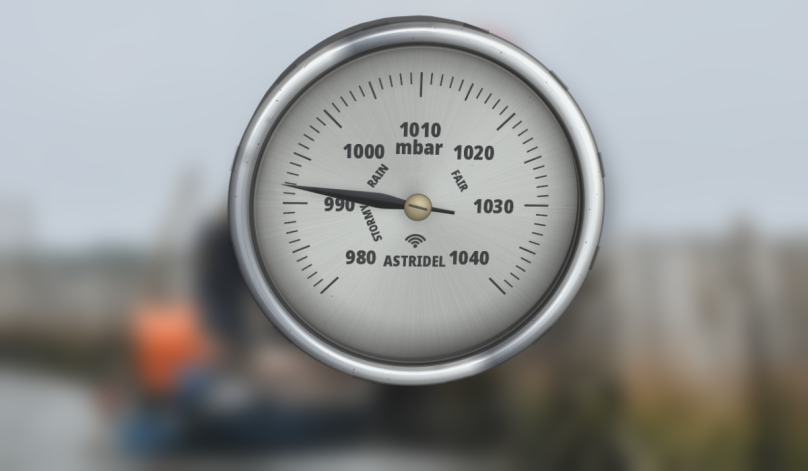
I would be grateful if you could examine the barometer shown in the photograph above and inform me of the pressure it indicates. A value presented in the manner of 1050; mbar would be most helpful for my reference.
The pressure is 992; mbar
